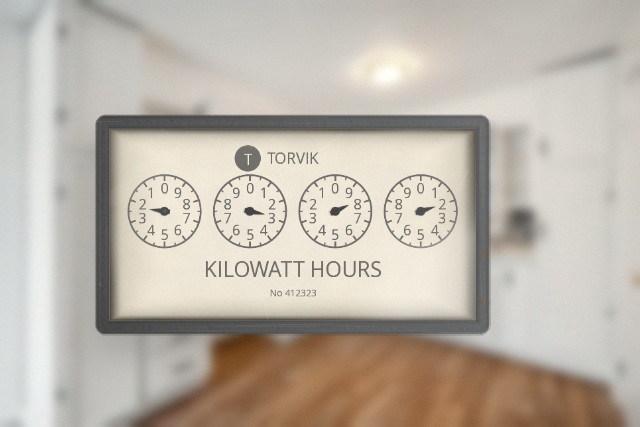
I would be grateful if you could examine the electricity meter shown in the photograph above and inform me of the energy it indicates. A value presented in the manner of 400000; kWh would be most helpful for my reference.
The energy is 2282; kWh
